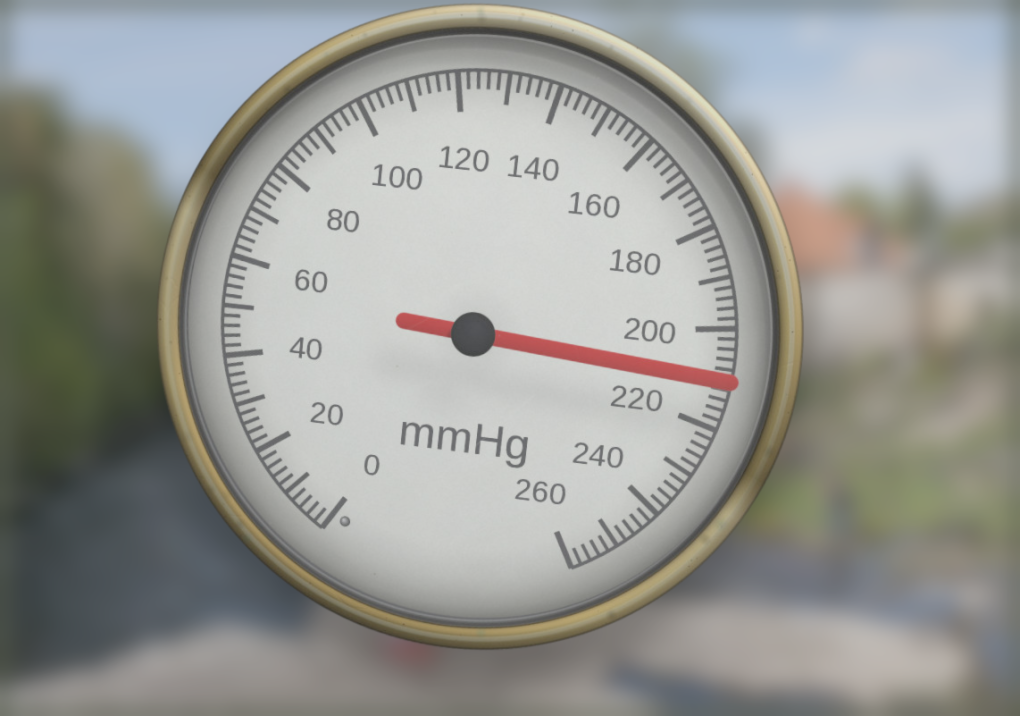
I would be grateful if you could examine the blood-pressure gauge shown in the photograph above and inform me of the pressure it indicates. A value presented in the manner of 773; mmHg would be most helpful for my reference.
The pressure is 210; mmHg
